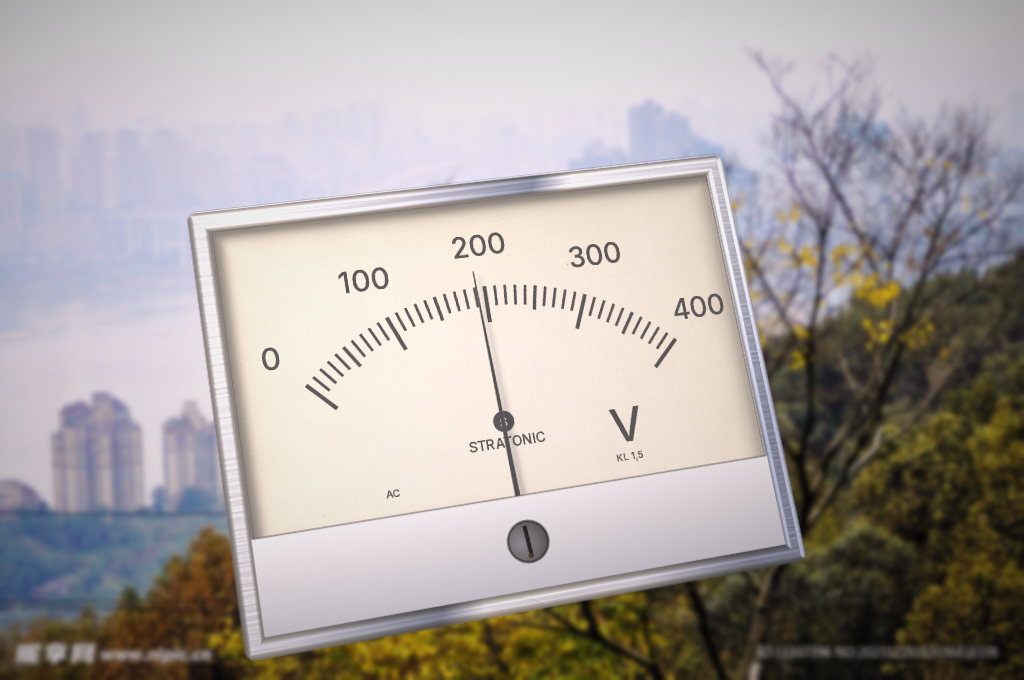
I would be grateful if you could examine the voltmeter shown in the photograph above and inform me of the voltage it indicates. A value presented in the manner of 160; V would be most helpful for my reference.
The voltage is 190; V
